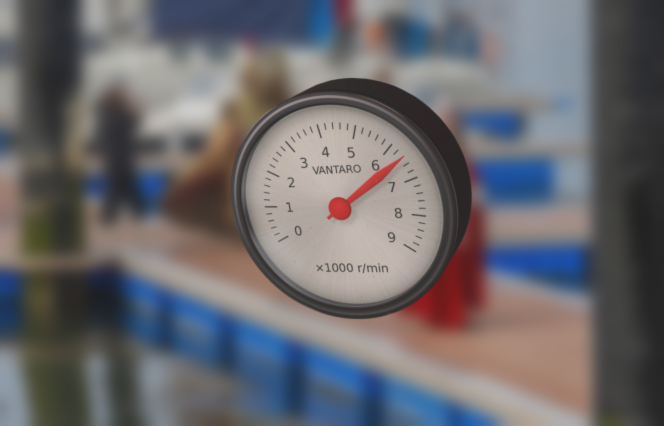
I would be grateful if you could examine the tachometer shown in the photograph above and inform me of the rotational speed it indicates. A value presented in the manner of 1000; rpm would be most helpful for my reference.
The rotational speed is 6400; rpm
